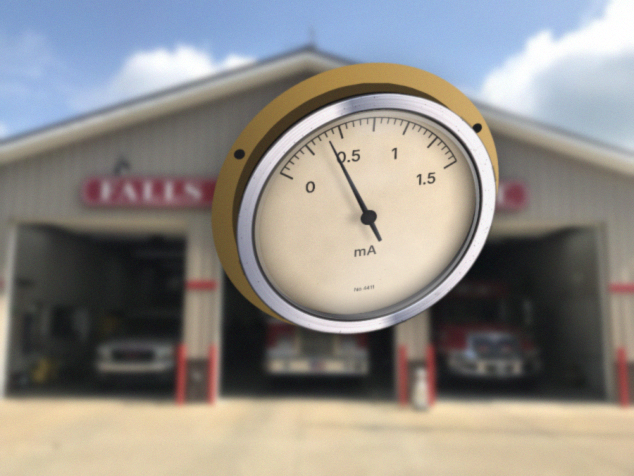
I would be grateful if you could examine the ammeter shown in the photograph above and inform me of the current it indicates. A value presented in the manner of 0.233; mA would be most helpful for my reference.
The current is 0.4; mA
